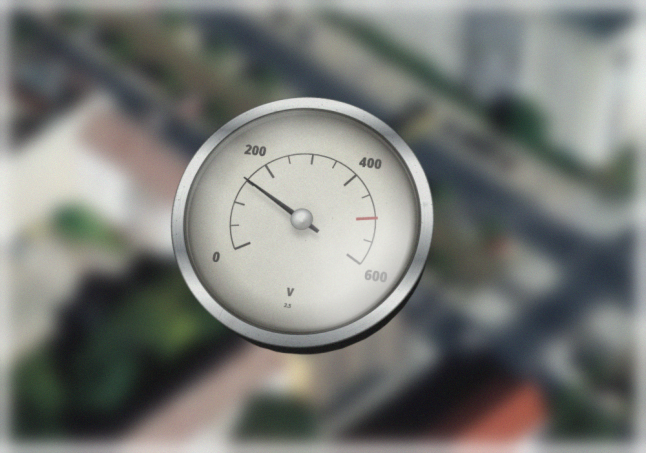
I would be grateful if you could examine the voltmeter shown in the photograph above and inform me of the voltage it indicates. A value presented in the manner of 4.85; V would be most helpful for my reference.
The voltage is 150; V
